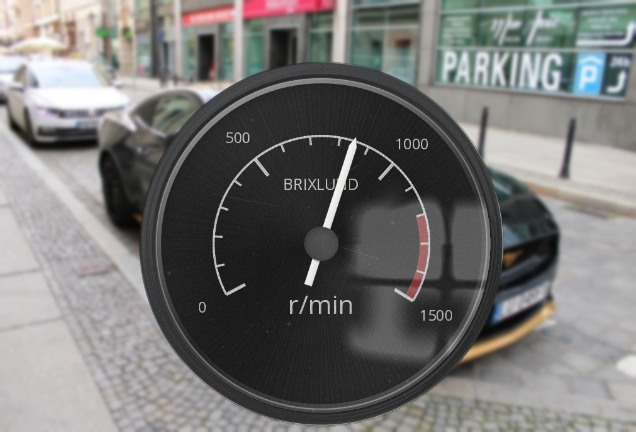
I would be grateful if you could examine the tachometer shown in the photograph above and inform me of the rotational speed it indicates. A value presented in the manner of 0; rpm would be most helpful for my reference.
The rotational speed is 850; rpm
